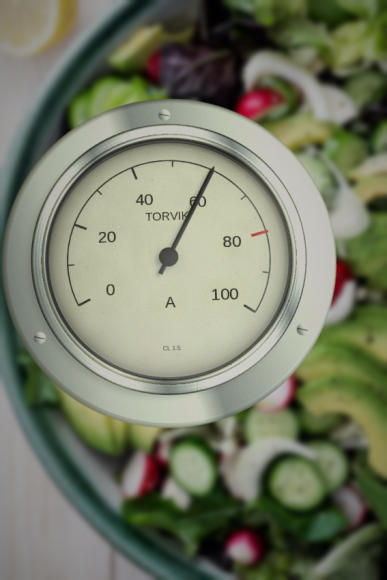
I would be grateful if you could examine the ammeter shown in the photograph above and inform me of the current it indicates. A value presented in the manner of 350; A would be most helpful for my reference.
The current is 60; A
